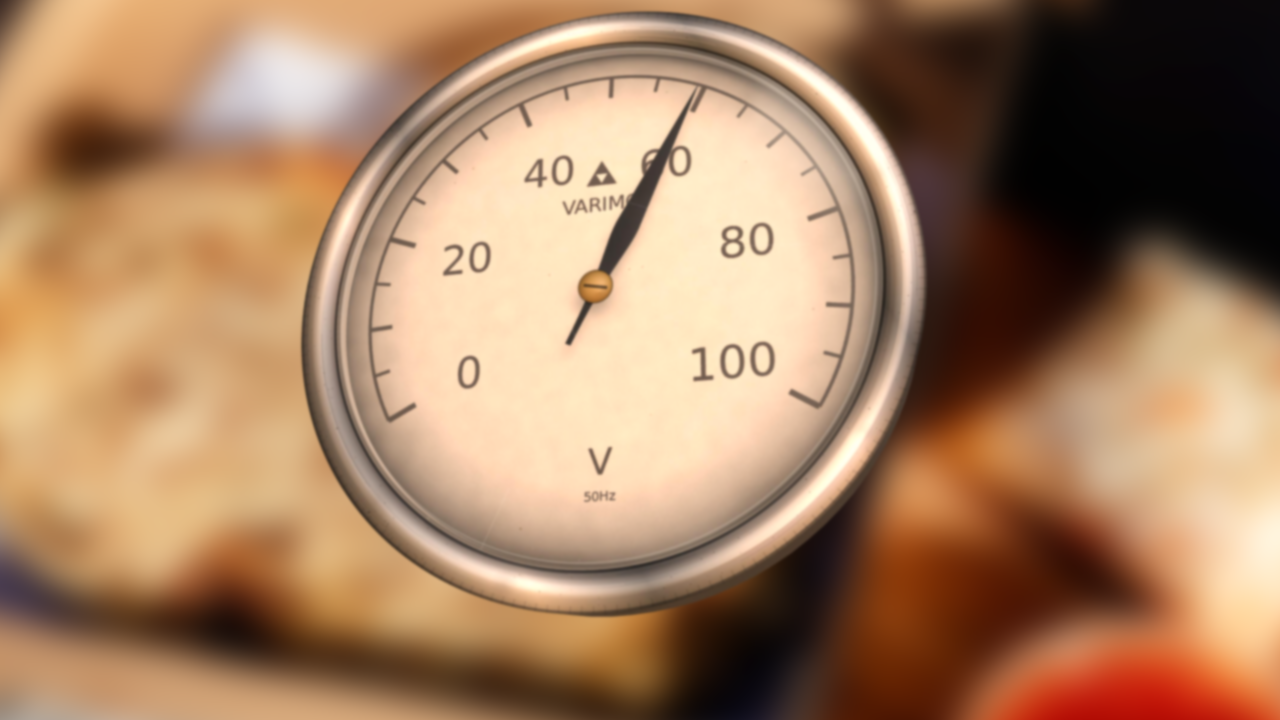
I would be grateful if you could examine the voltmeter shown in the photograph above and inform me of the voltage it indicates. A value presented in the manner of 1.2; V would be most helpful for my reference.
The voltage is 60; V
